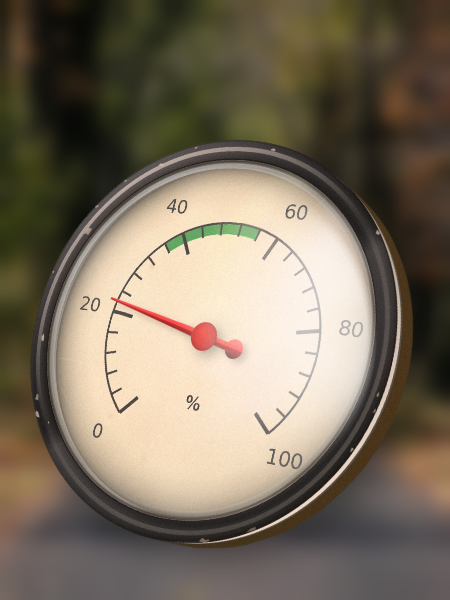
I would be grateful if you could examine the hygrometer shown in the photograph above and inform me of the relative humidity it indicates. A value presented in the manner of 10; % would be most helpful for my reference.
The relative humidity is 22; %
